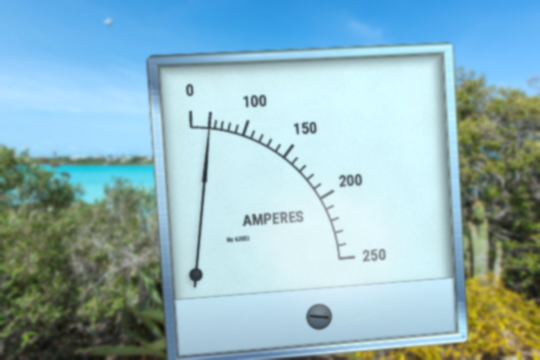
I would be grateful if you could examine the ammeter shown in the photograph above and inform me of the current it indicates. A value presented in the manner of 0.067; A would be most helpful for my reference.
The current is 50; A
